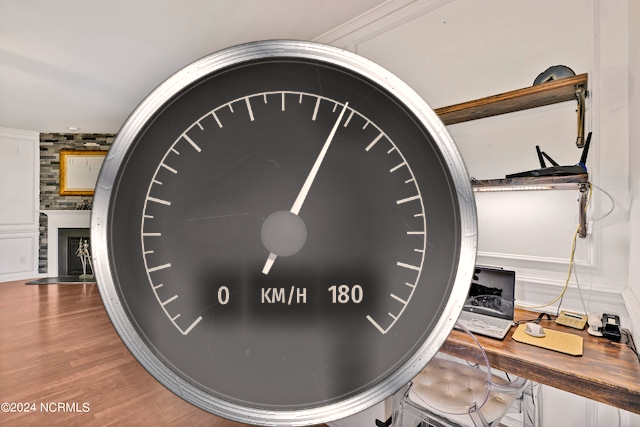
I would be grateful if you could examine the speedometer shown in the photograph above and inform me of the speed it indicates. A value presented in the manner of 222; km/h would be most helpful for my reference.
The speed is 107.5; km/h
